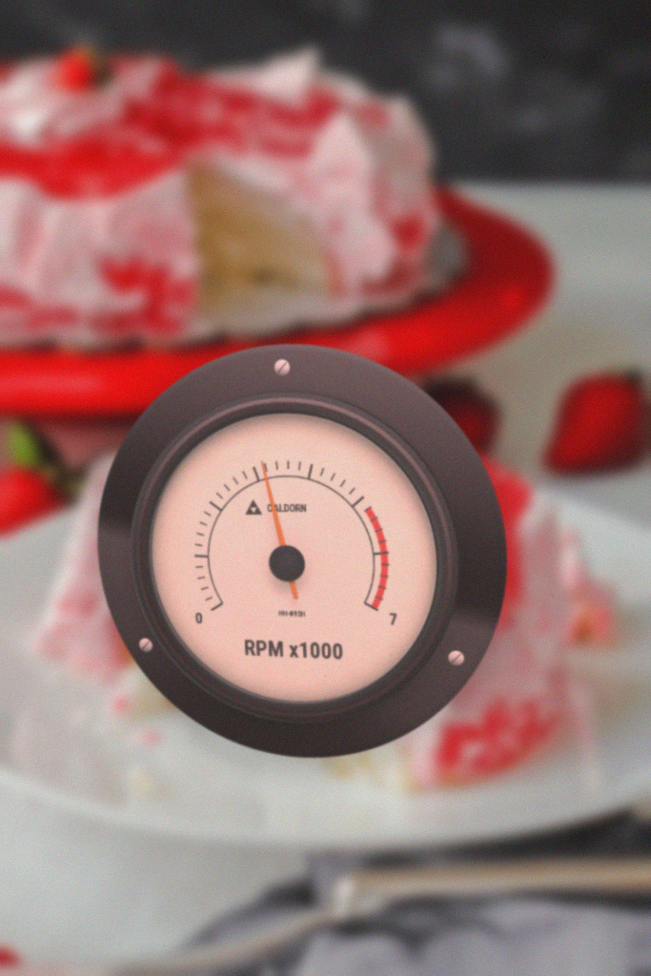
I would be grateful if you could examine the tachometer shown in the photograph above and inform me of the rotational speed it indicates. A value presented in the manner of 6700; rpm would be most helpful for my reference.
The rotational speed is 3200; rpm
